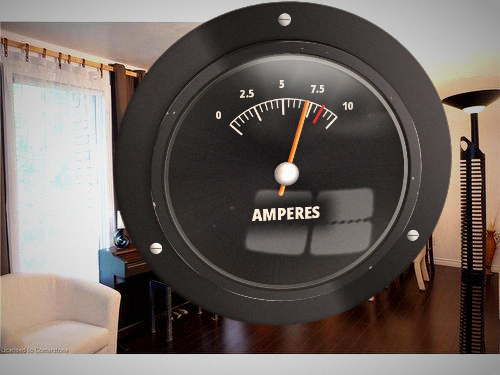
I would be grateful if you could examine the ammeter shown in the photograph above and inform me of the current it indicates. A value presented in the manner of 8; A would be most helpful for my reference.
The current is 7; A
